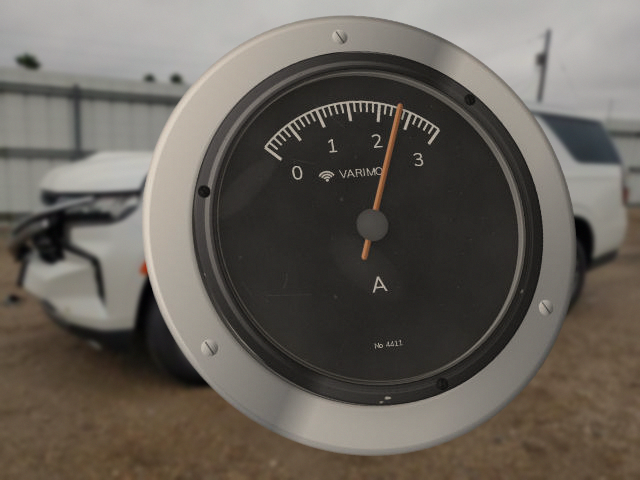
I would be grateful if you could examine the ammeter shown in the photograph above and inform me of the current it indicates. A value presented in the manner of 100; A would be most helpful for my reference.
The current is 2.3; A
